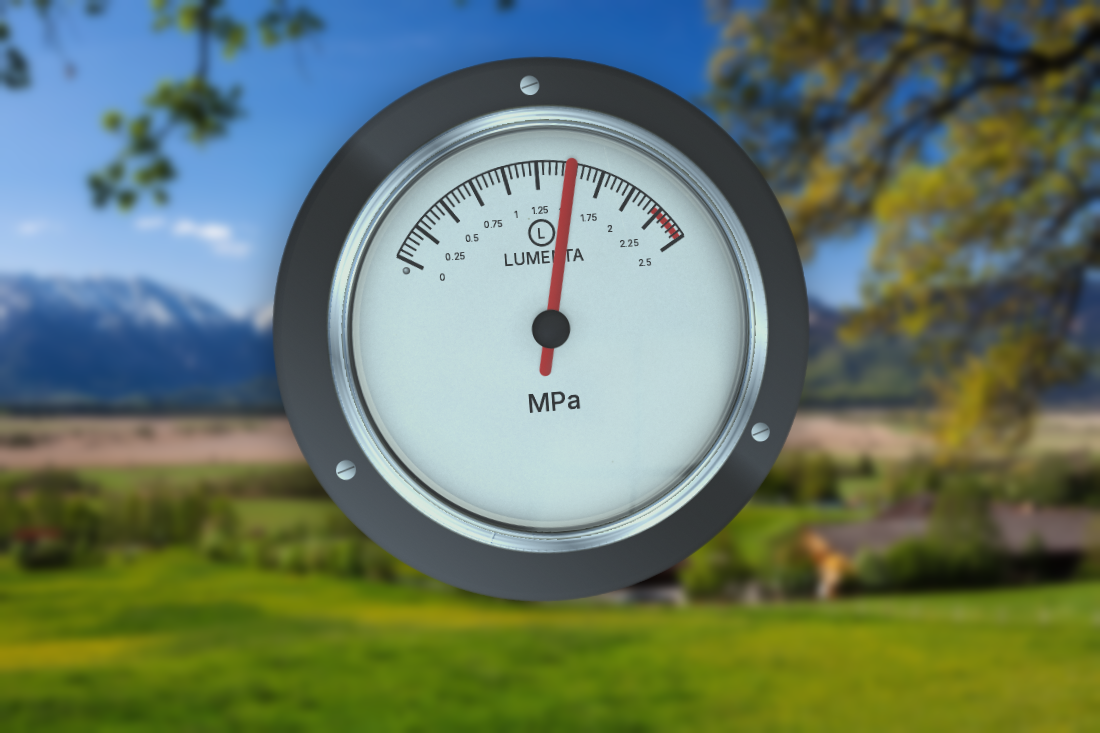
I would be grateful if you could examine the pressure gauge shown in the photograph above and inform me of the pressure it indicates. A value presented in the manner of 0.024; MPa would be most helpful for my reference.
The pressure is 1.5; MPa
